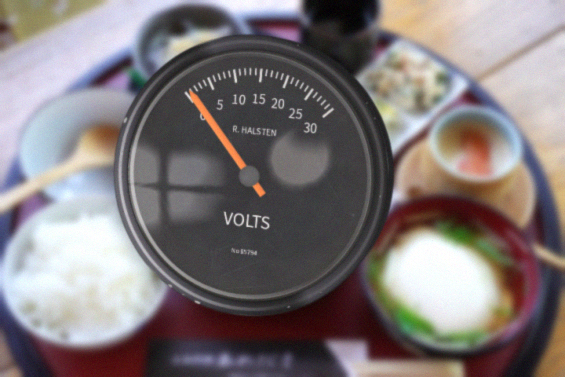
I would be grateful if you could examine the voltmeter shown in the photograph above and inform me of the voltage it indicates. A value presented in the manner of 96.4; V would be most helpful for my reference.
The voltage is 1; V
